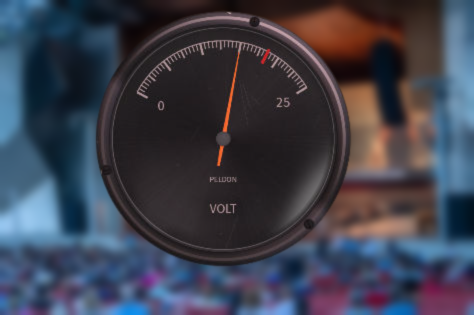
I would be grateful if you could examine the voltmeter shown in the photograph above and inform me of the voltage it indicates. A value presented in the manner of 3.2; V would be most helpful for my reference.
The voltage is 15; V
